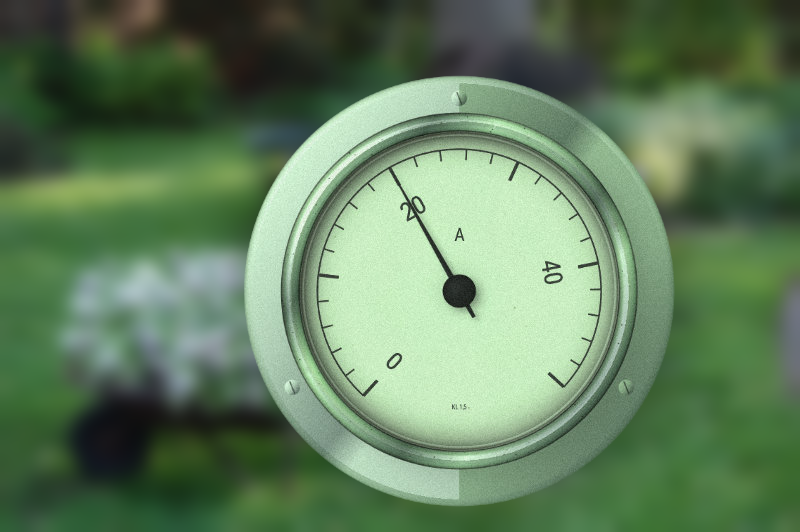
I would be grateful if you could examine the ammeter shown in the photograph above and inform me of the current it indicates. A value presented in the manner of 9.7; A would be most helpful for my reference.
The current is 20; A
